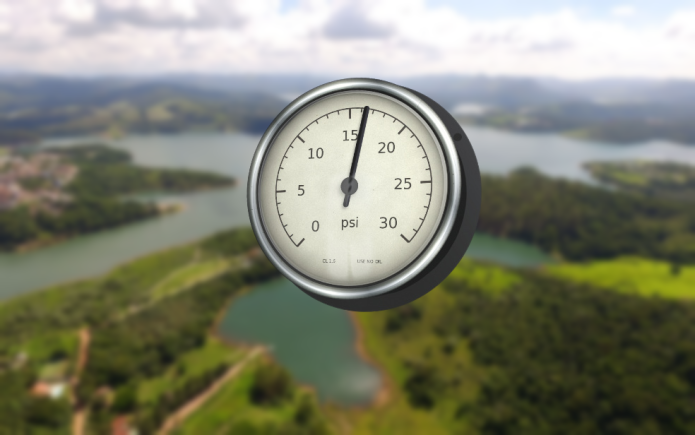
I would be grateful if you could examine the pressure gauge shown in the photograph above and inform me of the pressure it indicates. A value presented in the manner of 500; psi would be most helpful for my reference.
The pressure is 16.5; psi
